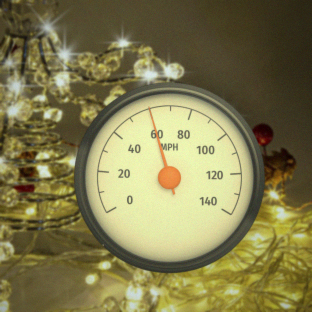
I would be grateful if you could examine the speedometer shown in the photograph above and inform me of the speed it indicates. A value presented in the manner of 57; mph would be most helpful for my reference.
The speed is 60; mph
